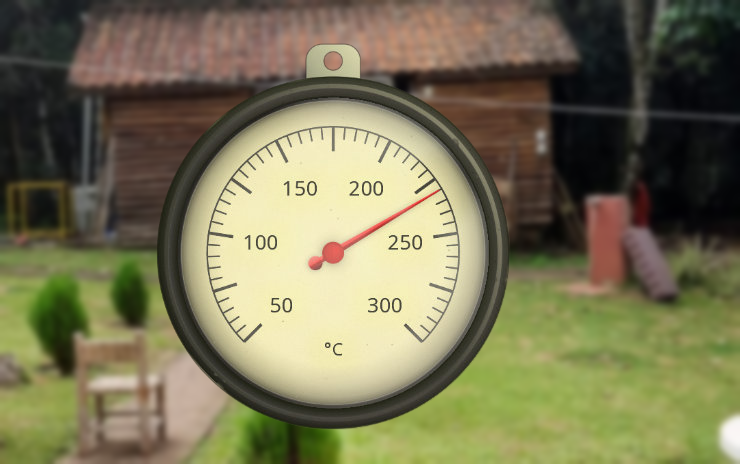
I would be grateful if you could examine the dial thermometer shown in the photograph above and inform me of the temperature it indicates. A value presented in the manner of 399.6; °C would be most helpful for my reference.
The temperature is 230; °C
